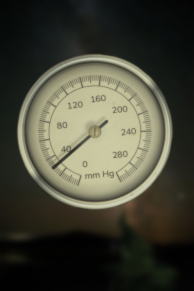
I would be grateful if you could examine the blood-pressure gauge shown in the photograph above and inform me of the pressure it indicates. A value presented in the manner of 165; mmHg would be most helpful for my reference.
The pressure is 30; mmHg
